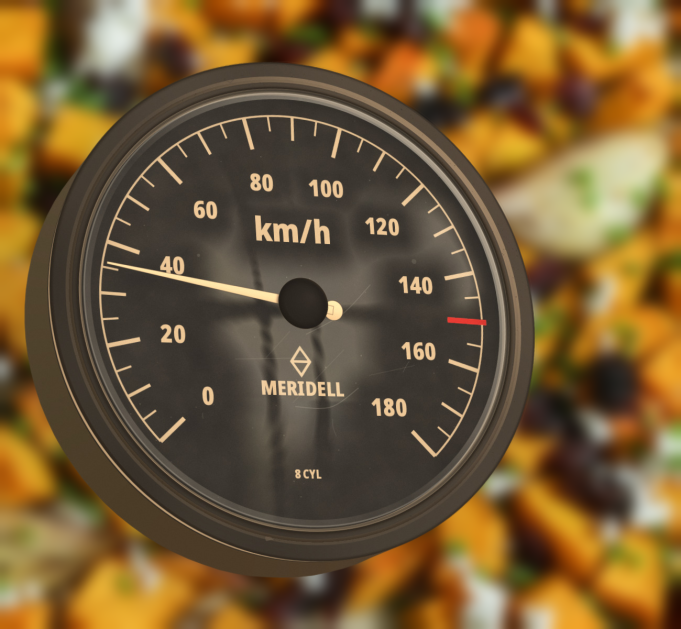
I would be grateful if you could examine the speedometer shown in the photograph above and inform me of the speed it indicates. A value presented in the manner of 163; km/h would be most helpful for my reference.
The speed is 35; km/h
